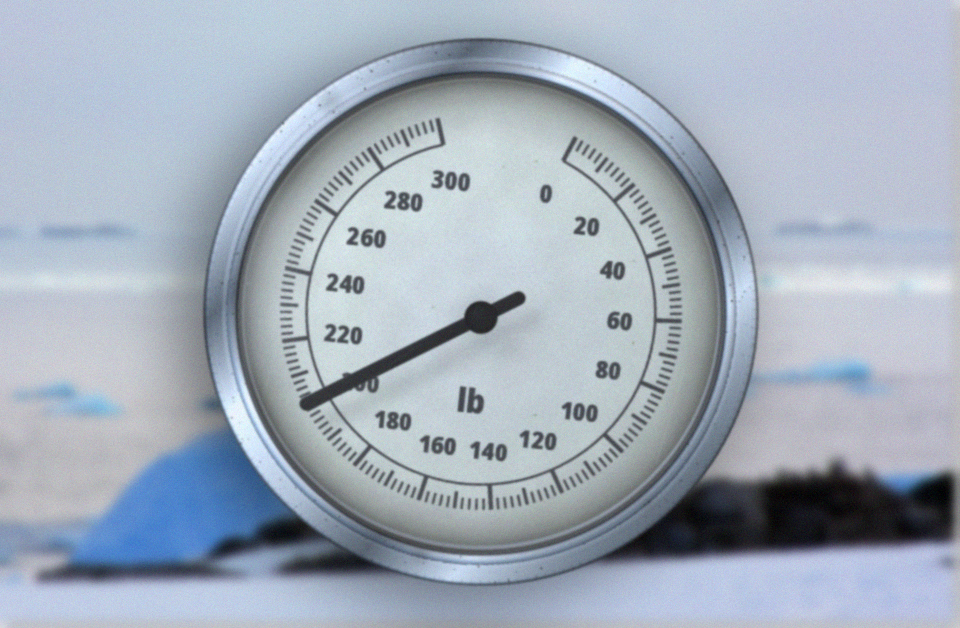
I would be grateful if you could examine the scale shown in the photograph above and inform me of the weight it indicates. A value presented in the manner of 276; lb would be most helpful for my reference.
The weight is 202; lb
